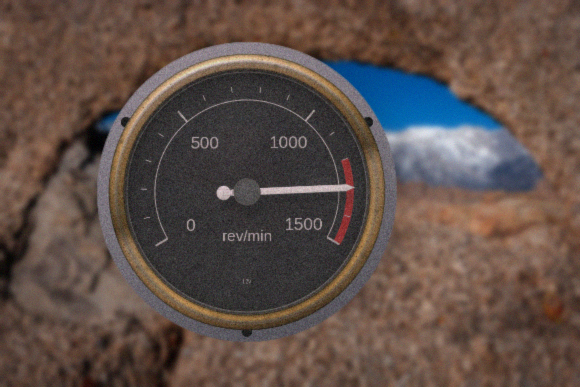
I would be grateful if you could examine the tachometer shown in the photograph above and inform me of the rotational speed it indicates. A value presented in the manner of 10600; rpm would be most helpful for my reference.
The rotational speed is 1300; rpm
